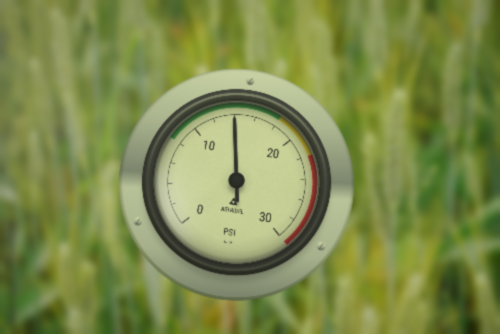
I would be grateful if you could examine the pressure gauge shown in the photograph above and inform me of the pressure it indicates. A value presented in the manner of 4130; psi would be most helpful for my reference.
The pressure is 14; psi
